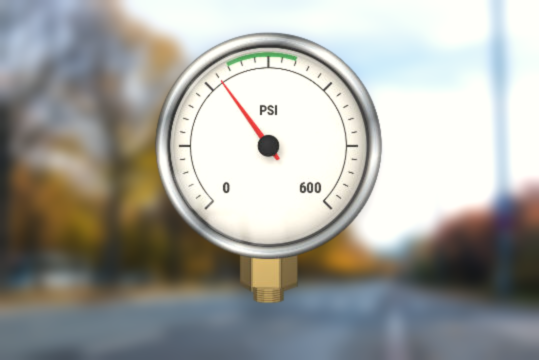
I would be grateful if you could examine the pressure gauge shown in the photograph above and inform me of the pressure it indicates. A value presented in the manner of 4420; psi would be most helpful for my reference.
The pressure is 220; psi
